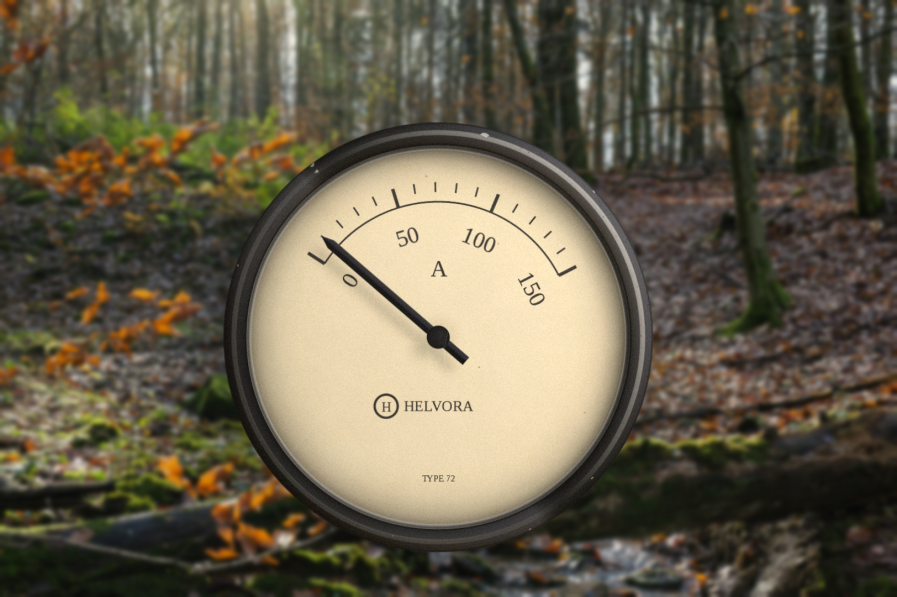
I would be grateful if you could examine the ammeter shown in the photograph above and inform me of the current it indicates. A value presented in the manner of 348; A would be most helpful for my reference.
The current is 10; A
